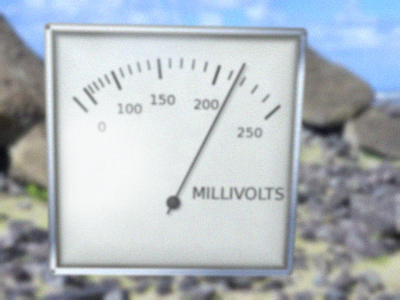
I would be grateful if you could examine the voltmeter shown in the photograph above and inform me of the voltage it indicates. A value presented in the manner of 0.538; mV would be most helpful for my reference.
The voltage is 215; mV
